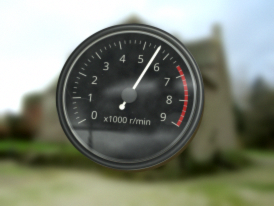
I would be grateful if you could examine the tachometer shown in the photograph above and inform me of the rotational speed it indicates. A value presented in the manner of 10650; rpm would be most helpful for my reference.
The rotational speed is 5600; rpm
